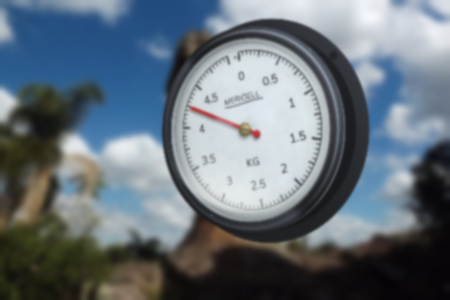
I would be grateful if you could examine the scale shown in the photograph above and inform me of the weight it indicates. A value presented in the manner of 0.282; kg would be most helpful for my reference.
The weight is 4.25; kg
